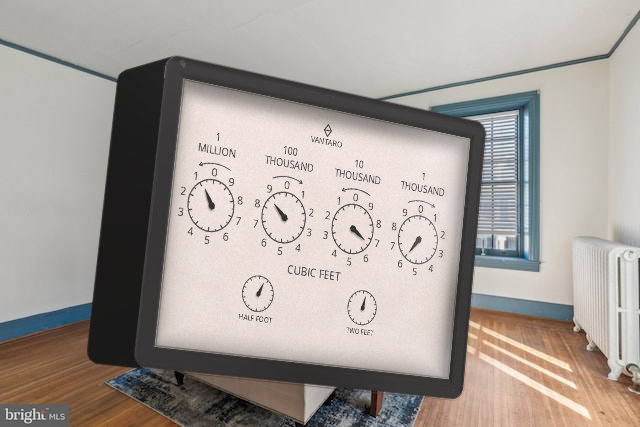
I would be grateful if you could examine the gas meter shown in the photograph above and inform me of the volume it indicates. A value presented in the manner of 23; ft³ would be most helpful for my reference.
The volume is 86600; ft³
